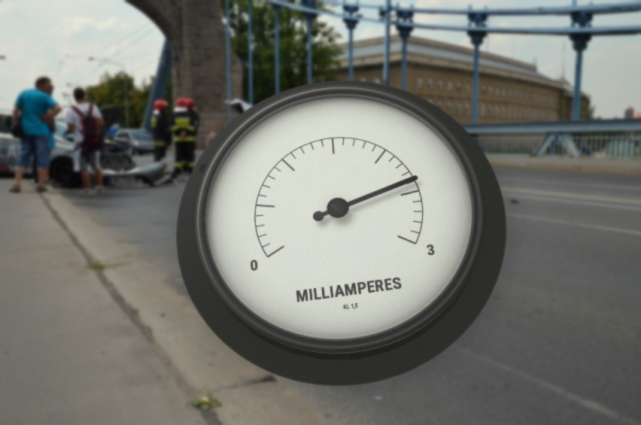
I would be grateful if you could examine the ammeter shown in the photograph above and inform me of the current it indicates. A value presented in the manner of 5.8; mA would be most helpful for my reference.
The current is 2.4; mA
